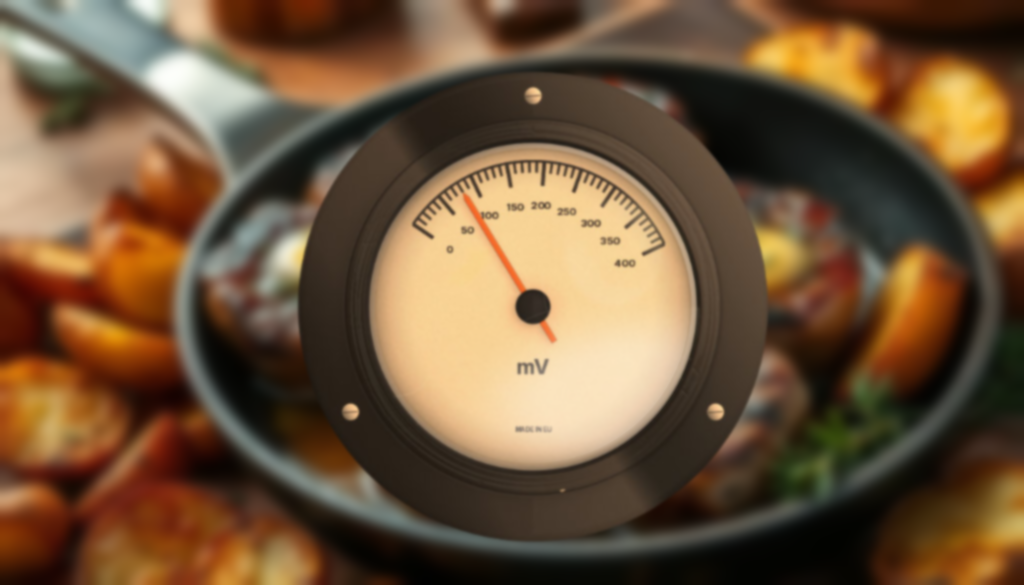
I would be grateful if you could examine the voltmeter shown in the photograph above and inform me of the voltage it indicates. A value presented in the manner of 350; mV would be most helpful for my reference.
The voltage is 80; mV
